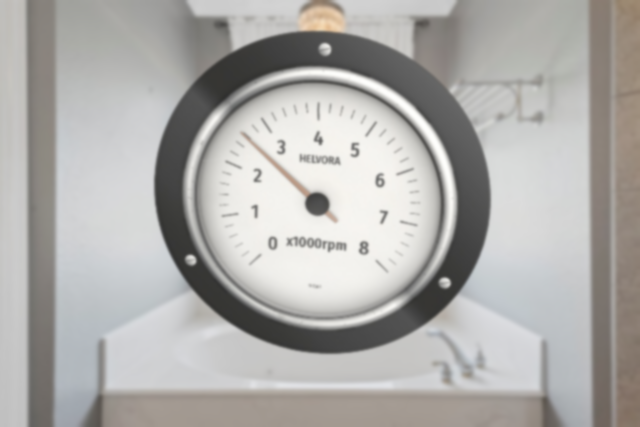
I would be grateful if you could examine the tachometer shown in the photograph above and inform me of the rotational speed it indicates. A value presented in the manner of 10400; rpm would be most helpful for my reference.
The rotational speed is 2600; rpm
